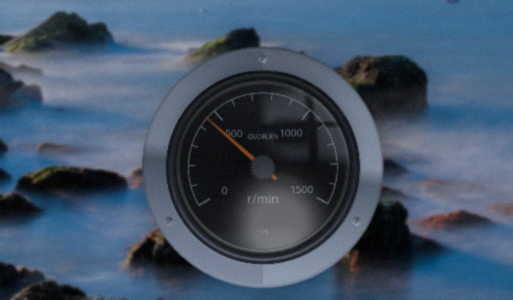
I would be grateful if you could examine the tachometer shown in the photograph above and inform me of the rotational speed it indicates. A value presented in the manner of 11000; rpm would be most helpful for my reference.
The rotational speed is 450; rpm
